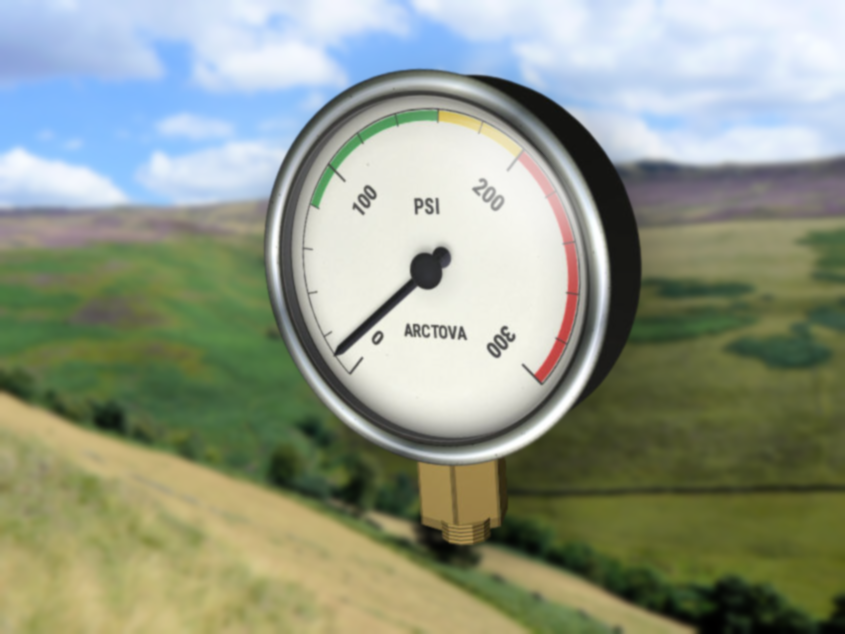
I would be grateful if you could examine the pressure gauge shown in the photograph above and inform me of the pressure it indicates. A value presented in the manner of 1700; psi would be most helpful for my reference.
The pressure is 10; psi
